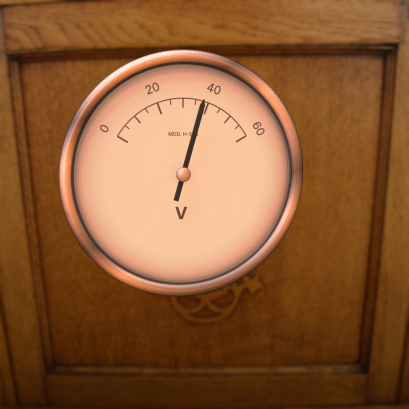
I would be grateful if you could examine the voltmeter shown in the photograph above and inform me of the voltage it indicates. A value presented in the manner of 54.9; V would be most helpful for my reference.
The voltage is 37.5; V
